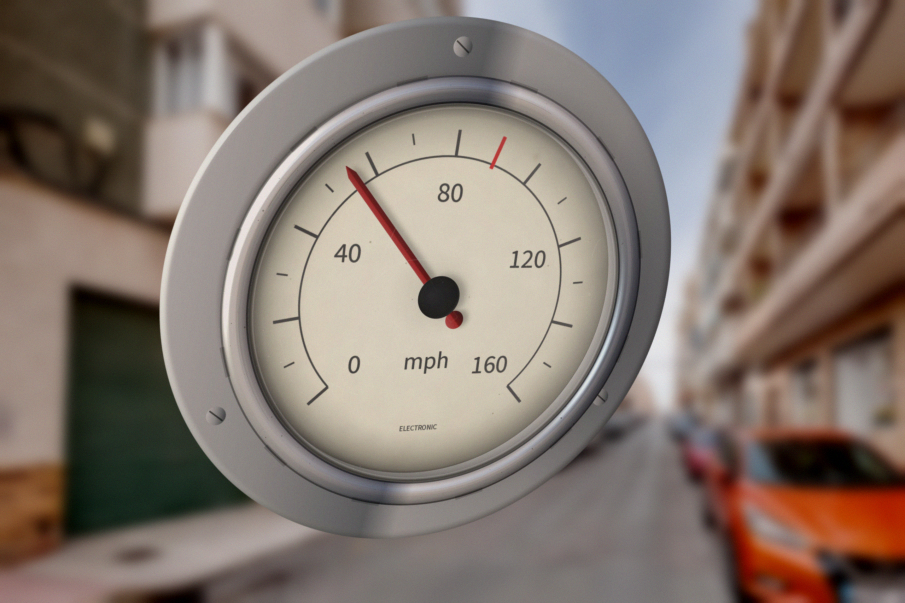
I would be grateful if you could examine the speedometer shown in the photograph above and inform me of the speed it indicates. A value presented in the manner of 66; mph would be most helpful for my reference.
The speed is 55; mph
